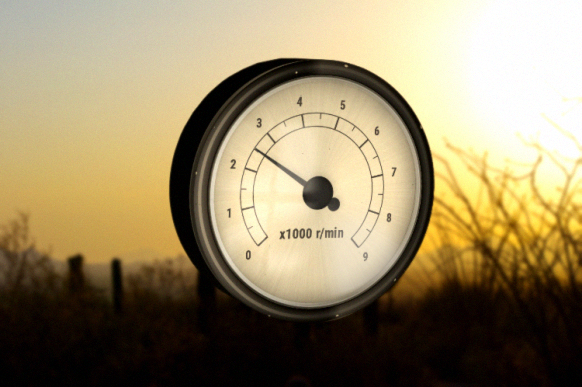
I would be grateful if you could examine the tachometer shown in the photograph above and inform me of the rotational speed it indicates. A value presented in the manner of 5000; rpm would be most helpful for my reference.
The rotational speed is 2500; rpm
